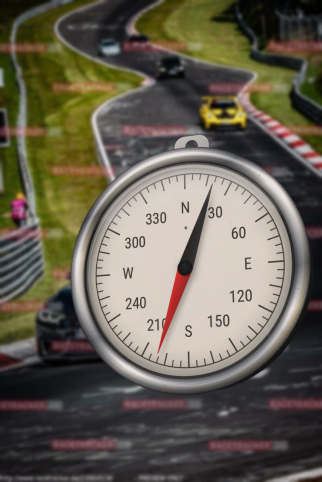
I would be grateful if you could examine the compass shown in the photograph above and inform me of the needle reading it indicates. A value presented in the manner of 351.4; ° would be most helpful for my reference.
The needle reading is 200; °
